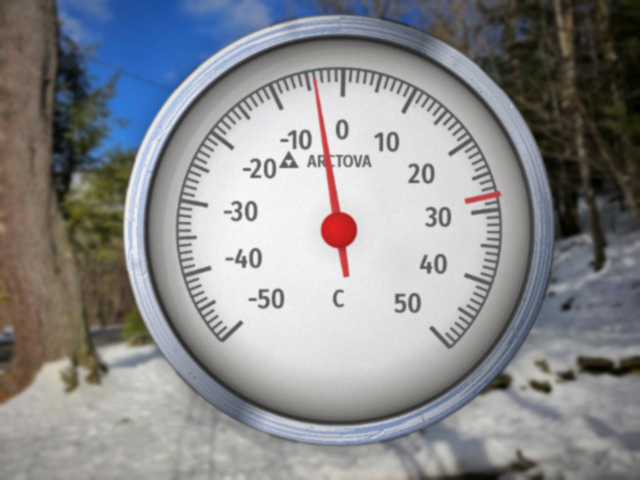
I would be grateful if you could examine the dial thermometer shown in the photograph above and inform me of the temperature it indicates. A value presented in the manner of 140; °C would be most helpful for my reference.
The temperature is -4; °C
